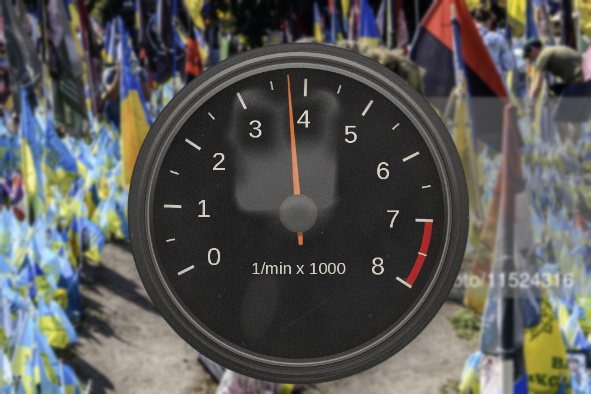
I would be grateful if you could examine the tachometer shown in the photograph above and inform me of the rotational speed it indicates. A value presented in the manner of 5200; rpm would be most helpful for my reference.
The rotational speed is 3750; rpm
